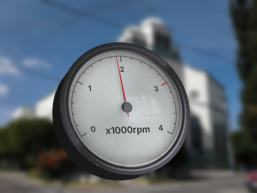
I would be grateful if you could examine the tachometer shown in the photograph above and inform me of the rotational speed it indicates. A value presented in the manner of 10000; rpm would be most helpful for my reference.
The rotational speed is 1900; rpm
